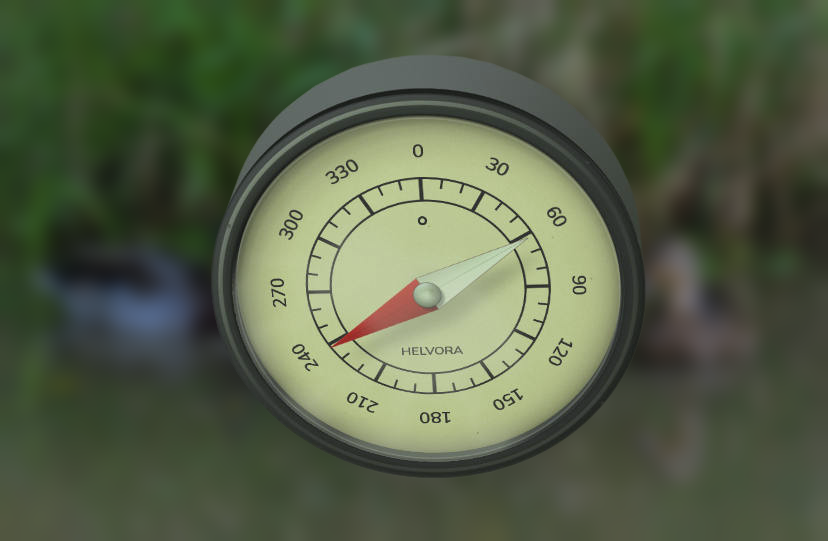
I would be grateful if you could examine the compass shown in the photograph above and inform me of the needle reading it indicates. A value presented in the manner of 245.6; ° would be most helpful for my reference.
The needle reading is 240; °
